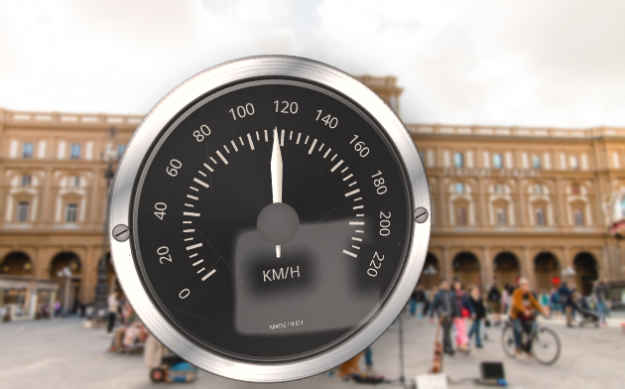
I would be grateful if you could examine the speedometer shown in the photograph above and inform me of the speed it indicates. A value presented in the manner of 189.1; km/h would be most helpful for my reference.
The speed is 115; km/h
